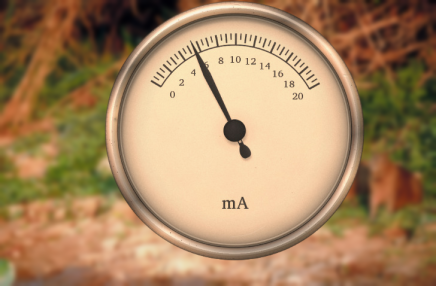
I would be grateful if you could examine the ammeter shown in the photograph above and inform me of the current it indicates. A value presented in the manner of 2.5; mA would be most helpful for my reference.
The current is 5.5; mA
